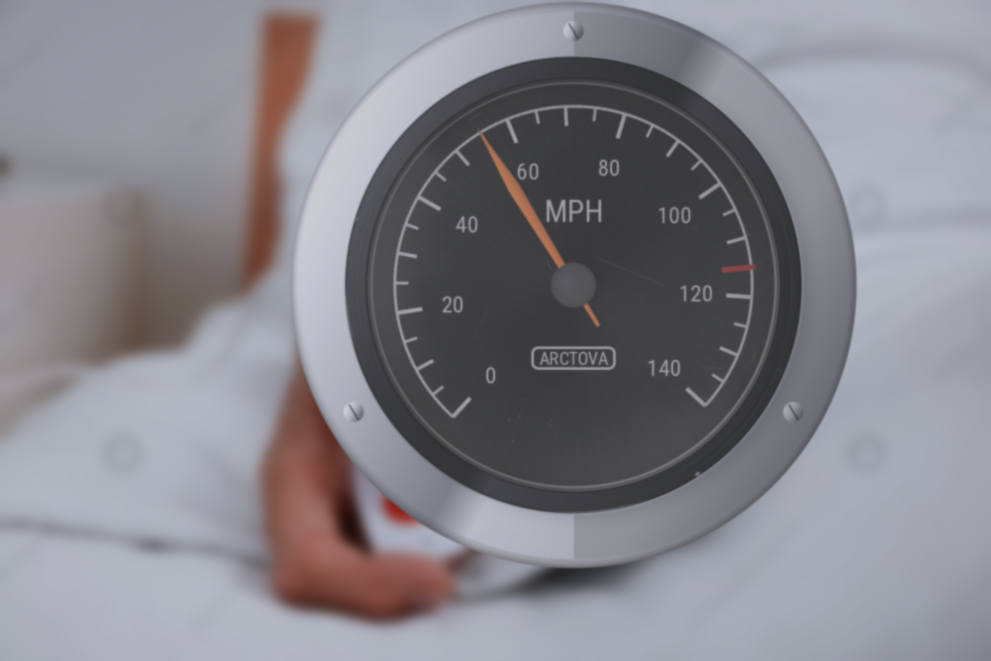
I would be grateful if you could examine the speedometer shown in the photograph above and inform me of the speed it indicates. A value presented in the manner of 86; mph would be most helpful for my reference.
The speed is 55; mph
